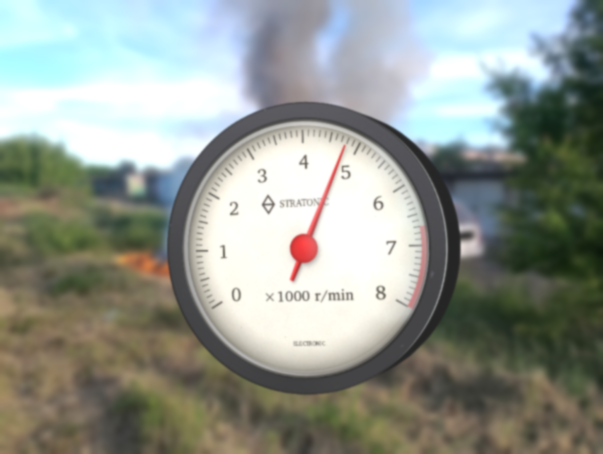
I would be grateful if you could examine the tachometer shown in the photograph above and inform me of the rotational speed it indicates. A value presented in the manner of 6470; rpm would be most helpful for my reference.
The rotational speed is 4800; rpm
